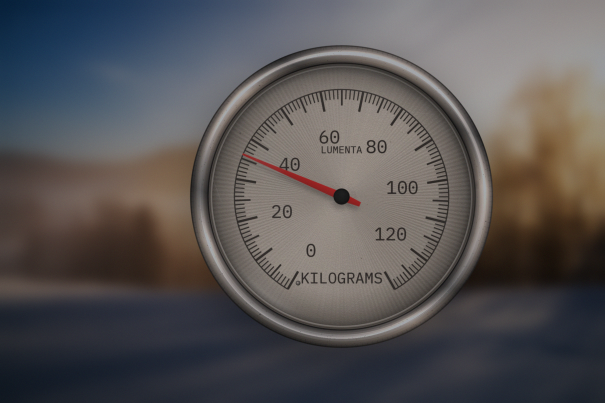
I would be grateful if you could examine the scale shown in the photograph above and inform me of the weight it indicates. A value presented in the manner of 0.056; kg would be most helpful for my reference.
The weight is 36; kg
